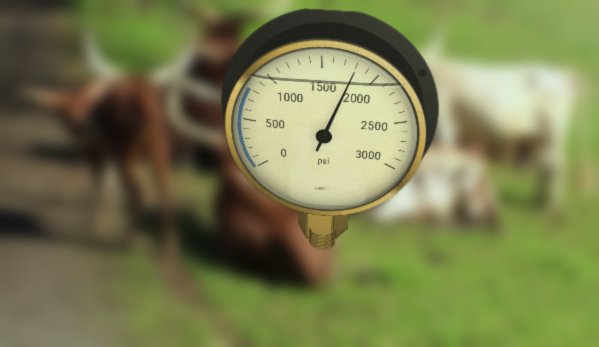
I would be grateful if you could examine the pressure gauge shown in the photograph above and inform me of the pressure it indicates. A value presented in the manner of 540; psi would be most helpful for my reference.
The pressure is 1800; psi
